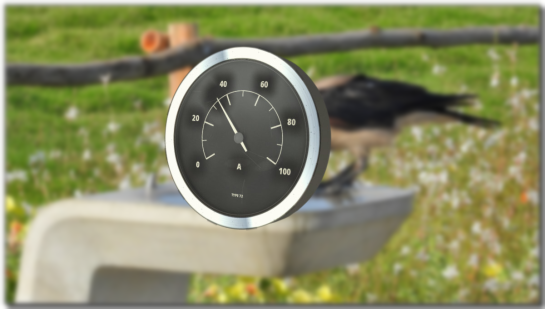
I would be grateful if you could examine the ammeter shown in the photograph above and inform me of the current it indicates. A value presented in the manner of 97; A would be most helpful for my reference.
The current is 35; A
